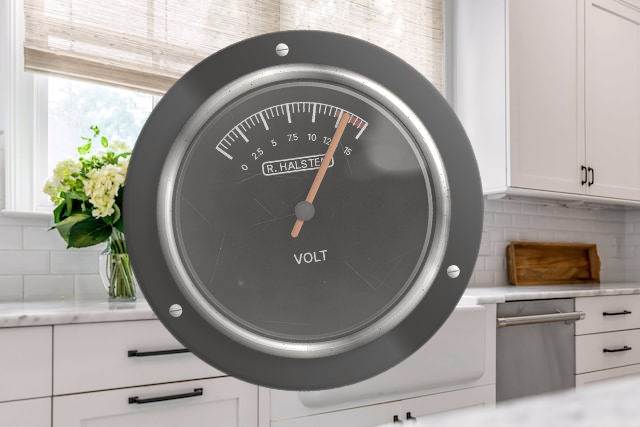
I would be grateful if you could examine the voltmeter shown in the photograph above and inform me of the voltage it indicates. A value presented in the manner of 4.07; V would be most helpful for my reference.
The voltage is 13; V
